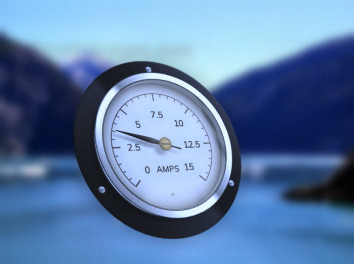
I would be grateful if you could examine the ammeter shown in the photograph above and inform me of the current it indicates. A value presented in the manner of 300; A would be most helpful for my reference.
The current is 3.5; A
